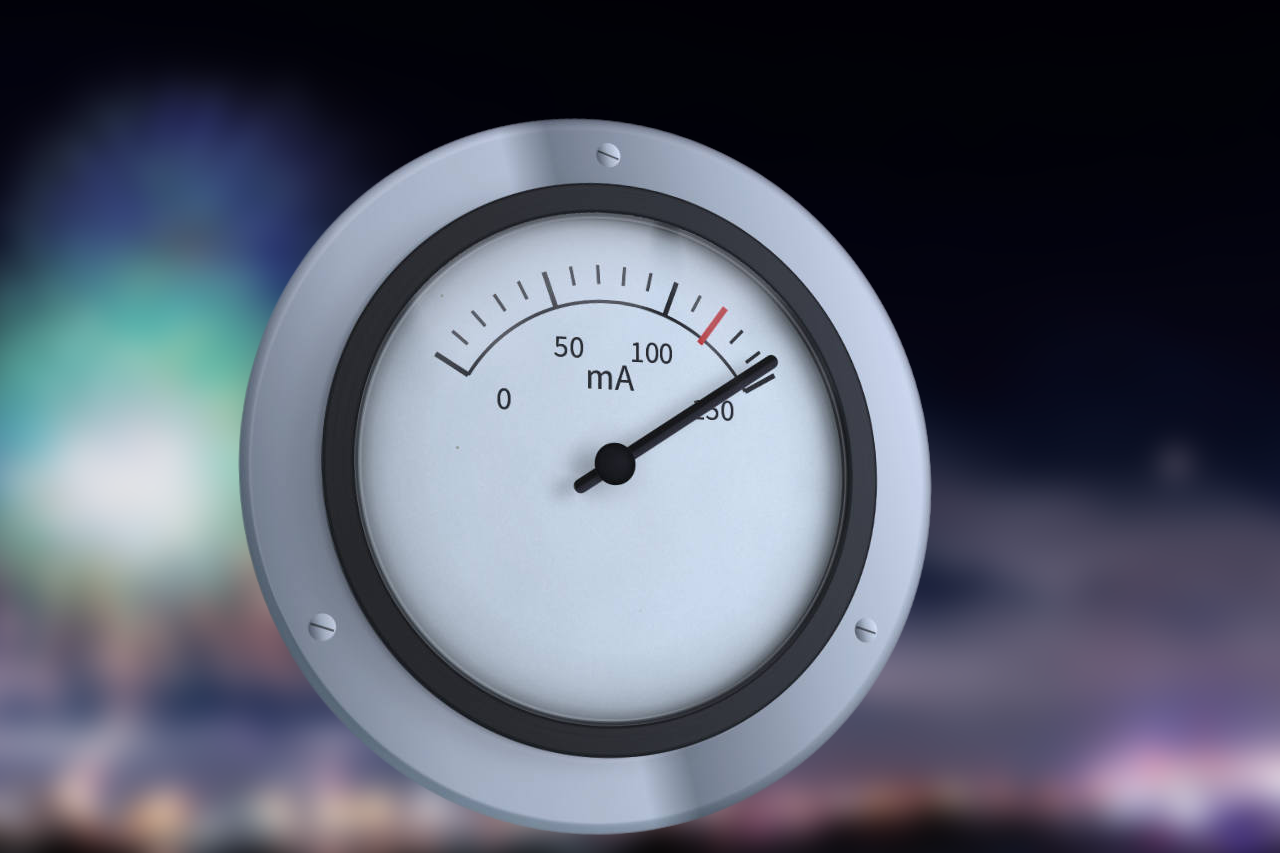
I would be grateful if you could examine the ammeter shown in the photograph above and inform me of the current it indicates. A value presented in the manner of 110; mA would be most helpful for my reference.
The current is 145; mA
